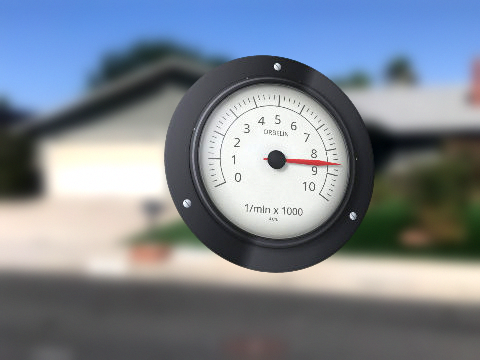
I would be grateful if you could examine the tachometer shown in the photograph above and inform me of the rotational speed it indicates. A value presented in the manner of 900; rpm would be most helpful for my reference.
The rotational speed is 8600; rpm
